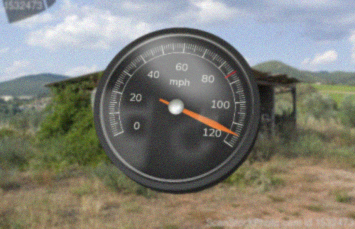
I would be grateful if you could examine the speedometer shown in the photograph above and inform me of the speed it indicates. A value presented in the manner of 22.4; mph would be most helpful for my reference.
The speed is 115; mph
